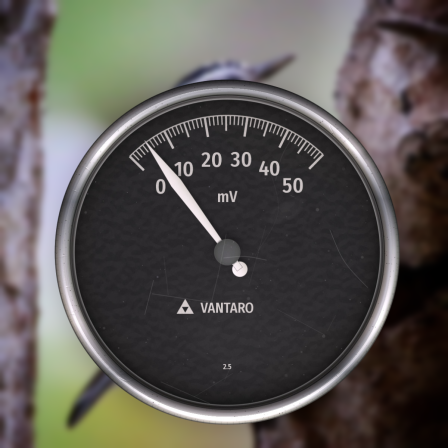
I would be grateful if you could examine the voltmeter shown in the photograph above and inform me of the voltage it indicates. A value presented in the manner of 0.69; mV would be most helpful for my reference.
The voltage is 5; mV
